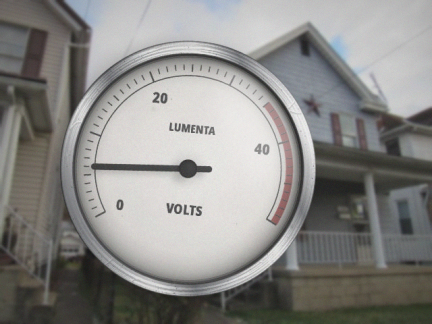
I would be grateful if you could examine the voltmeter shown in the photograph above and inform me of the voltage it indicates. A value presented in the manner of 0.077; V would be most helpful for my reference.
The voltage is 6; V
